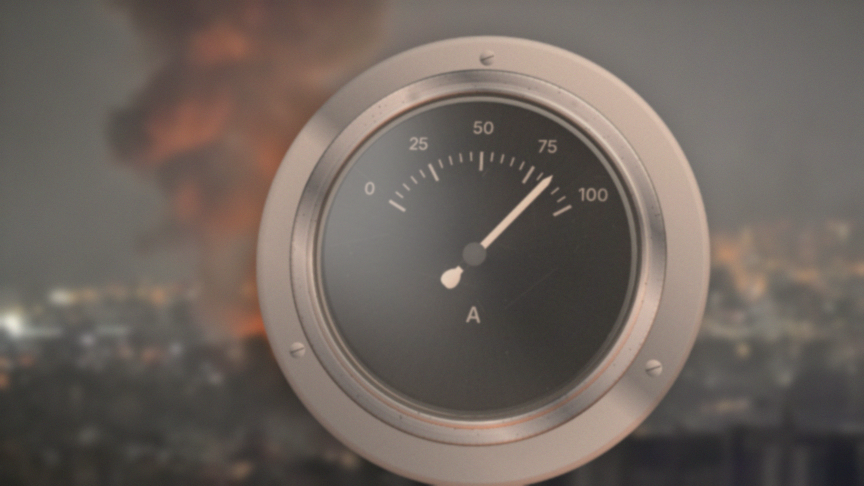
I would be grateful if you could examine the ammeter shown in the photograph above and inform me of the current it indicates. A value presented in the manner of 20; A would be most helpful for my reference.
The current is 85; A
